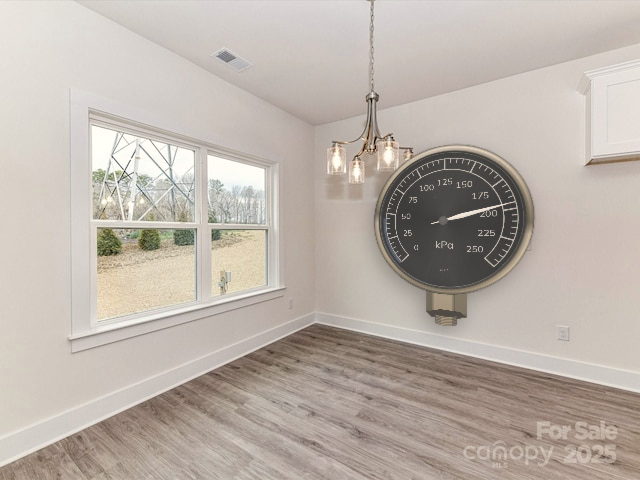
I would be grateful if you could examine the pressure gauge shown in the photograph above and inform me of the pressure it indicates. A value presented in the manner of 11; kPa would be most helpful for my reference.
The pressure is 195; kPa
